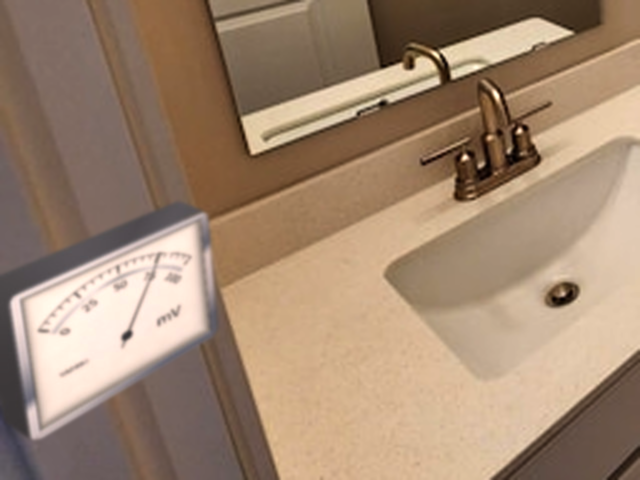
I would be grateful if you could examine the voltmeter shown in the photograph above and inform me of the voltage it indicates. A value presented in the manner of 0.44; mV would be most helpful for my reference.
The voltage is 75; mV
